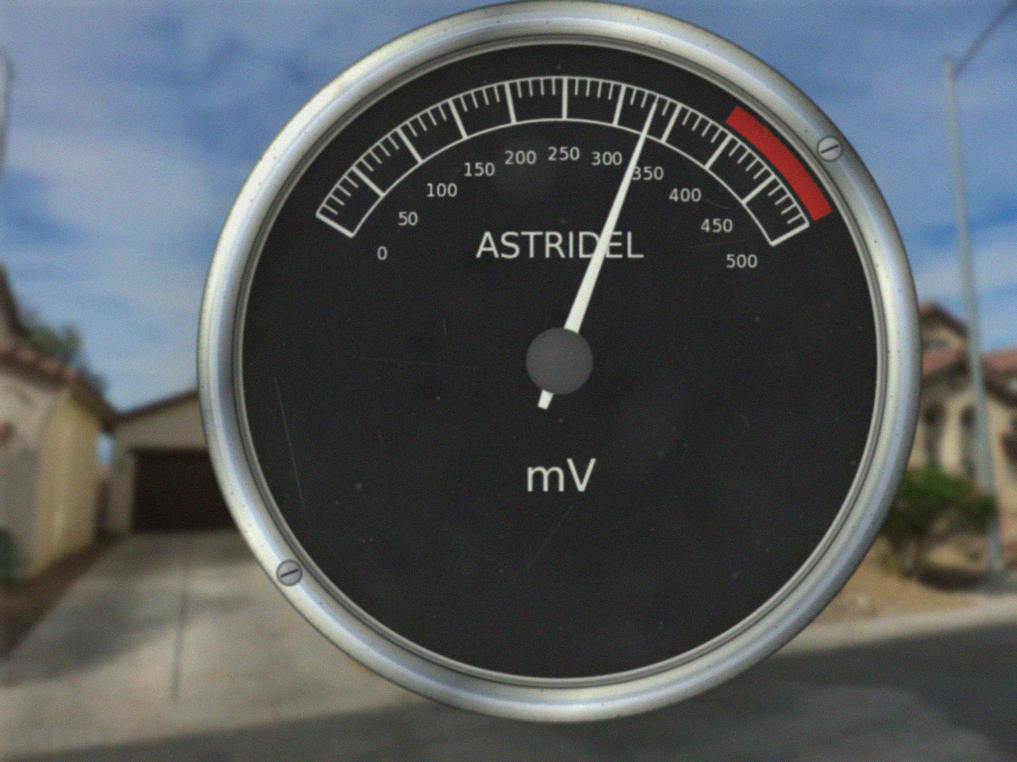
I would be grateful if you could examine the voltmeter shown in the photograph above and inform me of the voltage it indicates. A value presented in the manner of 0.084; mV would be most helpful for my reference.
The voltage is 330; mV
